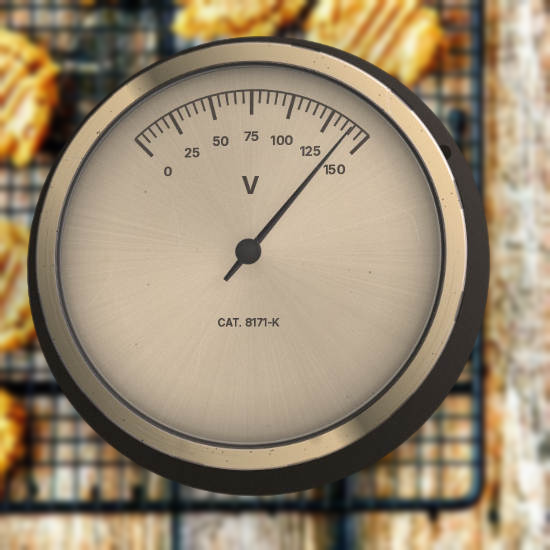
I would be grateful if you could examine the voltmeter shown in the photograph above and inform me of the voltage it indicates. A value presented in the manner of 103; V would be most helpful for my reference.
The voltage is 140; V
